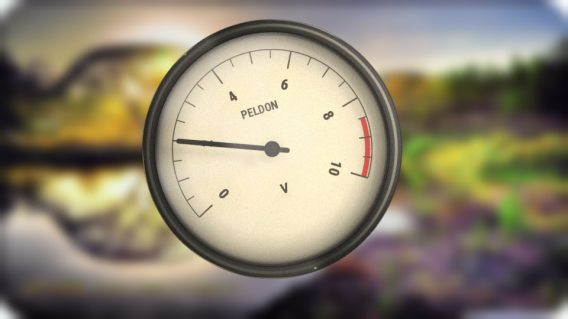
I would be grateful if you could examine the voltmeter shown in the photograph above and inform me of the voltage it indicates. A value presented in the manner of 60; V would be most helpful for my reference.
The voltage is 2; V
